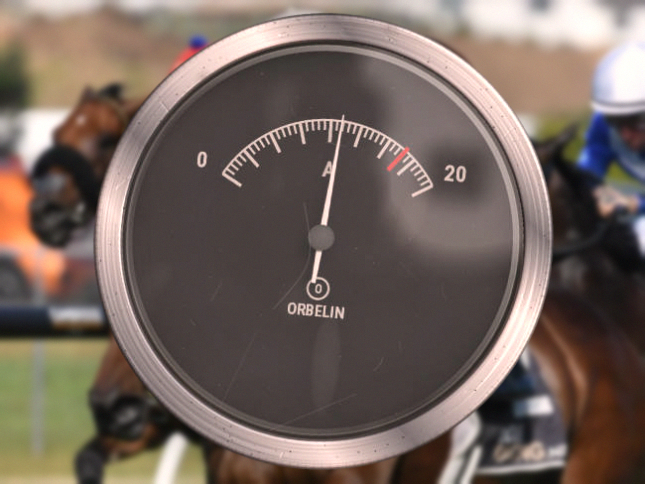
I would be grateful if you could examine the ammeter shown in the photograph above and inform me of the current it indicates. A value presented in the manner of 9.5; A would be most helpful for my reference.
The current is 11; A
